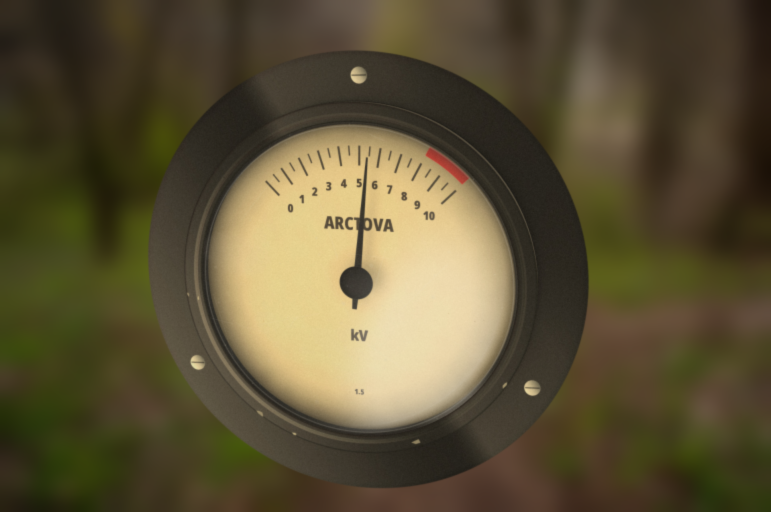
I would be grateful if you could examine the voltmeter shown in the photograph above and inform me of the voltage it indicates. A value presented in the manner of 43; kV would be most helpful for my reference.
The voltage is 5.5; kV
